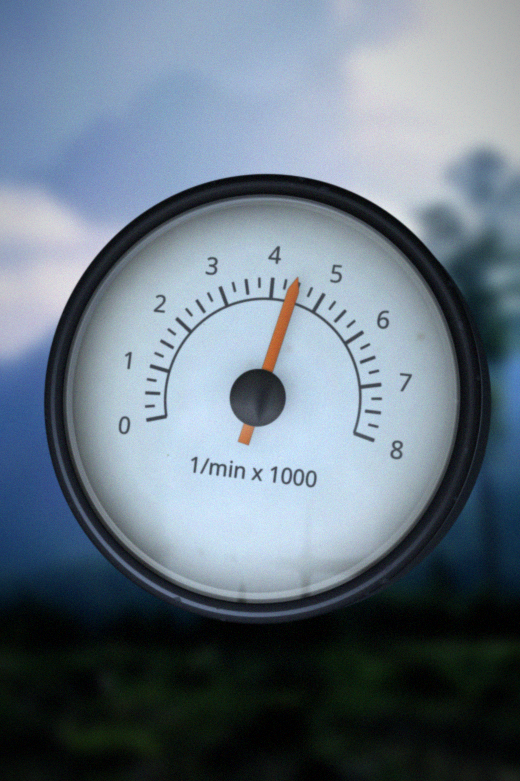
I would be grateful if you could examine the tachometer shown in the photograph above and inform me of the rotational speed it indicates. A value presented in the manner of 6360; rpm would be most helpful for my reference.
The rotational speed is 4500; rpm
